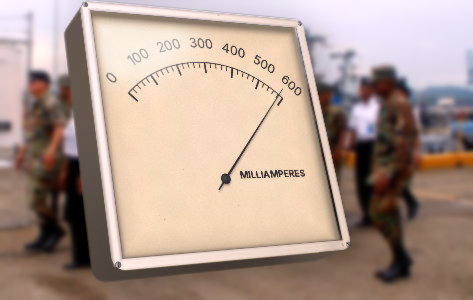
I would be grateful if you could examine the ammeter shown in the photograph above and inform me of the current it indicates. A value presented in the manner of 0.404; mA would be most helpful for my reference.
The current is 580; mA
